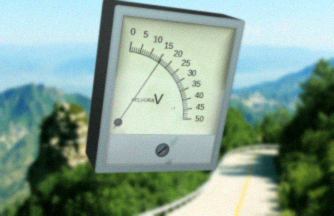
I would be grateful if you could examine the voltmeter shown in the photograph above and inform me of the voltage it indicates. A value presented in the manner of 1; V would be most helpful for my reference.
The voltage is 15; V
